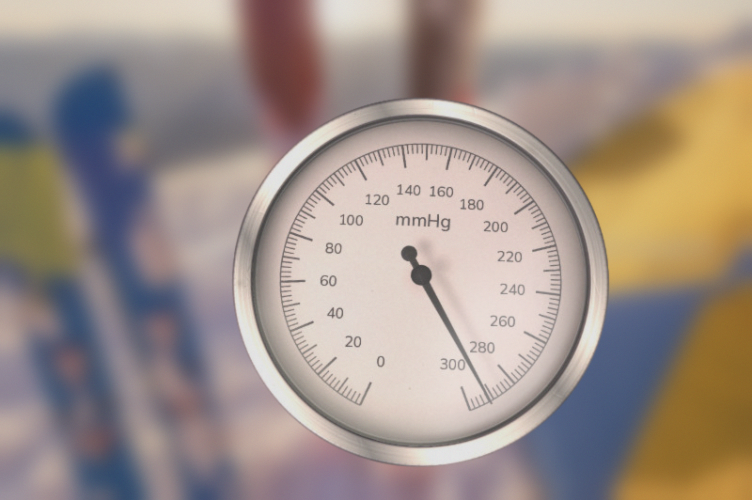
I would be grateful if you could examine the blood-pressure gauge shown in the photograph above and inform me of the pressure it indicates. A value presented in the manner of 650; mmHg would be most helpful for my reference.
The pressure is 292; mmHg
